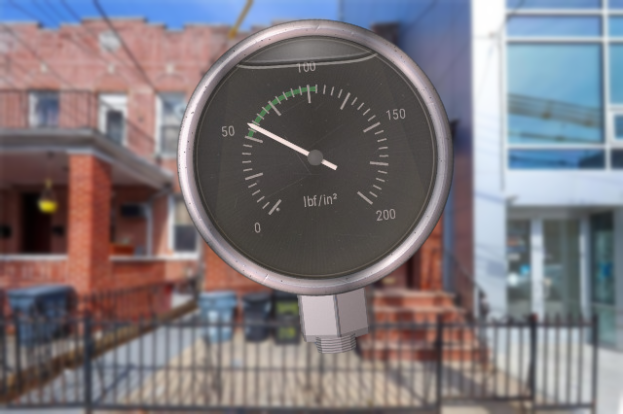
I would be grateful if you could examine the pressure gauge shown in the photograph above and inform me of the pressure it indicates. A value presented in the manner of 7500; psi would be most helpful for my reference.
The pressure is 57.5; psi
